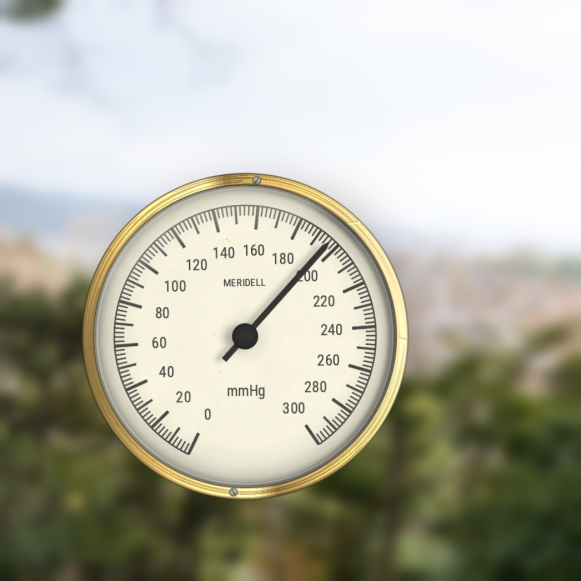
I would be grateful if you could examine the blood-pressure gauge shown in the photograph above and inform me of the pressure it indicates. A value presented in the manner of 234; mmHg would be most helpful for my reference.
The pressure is 196; mmHg
